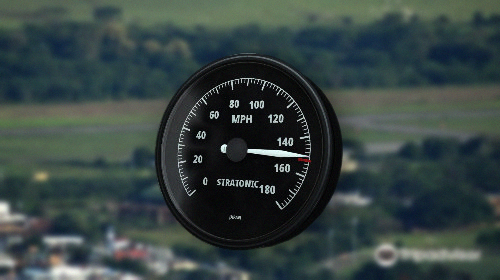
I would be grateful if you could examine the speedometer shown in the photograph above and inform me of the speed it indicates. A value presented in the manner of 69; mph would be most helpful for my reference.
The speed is 150; mph
